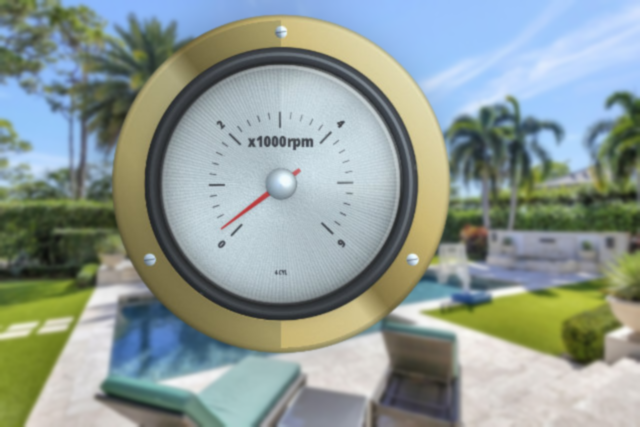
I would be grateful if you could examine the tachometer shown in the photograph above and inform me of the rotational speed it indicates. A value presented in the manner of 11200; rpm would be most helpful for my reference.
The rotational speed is 200; rpm
